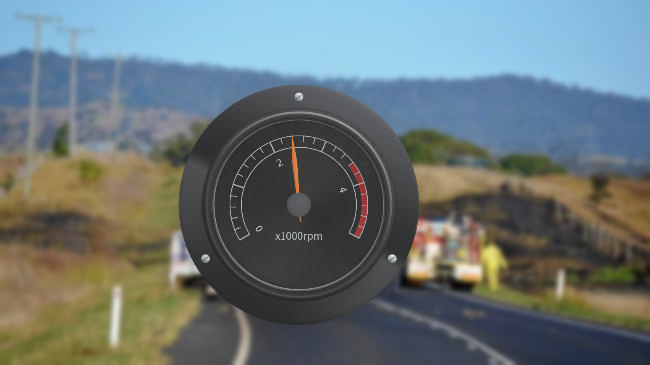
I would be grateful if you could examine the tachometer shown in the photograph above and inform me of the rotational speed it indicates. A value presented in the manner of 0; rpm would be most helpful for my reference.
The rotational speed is 2400; rpm
